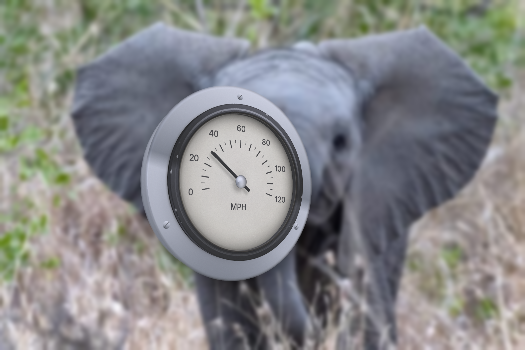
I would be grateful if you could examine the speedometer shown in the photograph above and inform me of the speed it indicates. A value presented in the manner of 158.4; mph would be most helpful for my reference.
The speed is 30; mph
